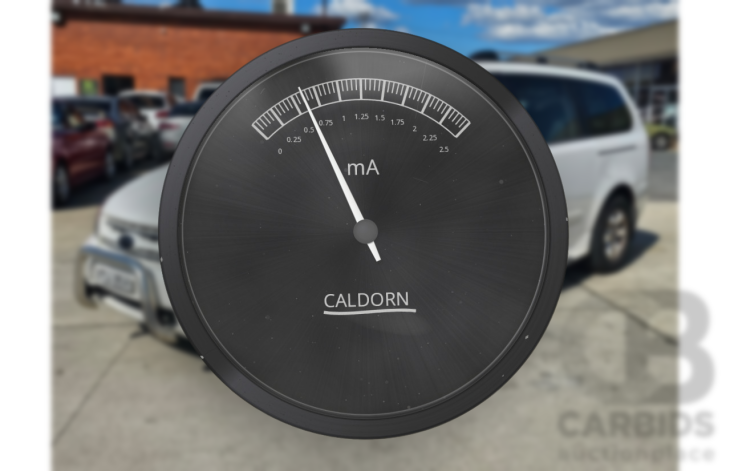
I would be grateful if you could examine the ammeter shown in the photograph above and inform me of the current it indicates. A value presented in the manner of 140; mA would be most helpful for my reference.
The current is 0.6; mA
